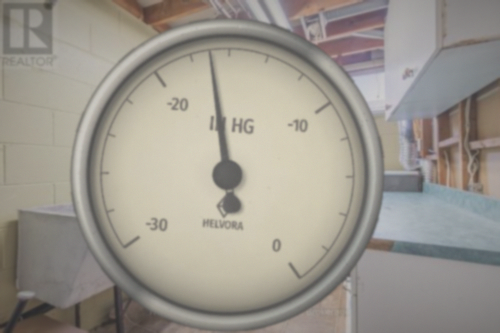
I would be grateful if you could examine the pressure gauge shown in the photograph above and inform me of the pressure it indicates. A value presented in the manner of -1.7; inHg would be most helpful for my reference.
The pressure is -17; inHg
